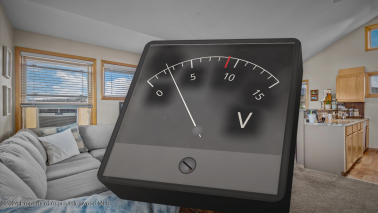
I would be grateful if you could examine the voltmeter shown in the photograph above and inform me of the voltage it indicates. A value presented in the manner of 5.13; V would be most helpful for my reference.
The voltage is 2.5; V
